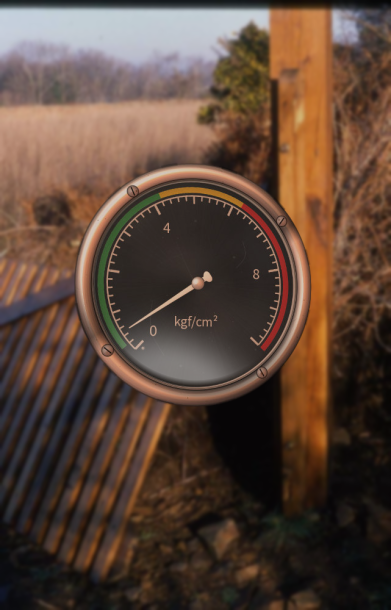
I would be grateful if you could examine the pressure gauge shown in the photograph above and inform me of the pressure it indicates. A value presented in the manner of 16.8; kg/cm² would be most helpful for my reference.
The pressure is 0.5; kg/cm²
